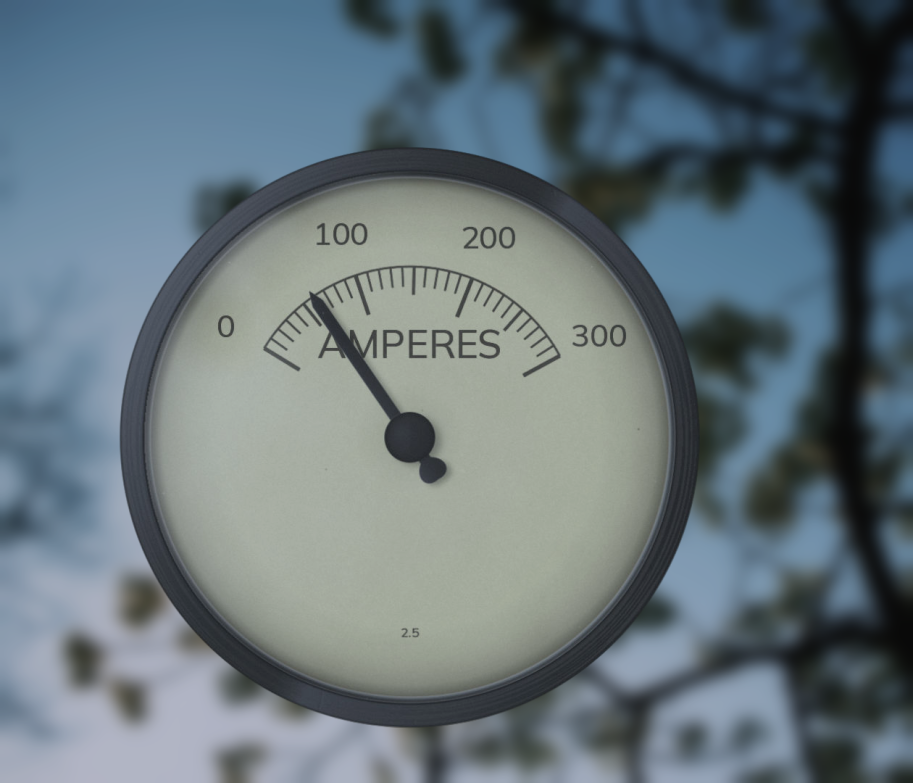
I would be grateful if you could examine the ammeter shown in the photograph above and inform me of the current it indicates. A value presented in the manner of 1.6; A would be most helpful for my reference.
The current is 60; A
